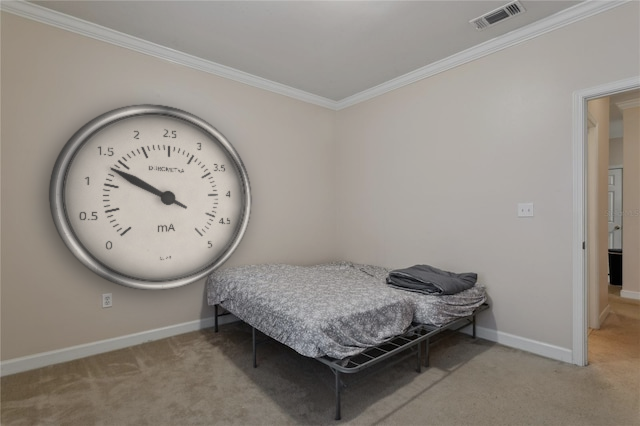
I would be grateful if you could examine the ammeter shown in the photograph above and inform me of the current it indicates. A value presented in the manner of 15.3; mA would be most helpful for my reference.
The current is 1.3; mA
